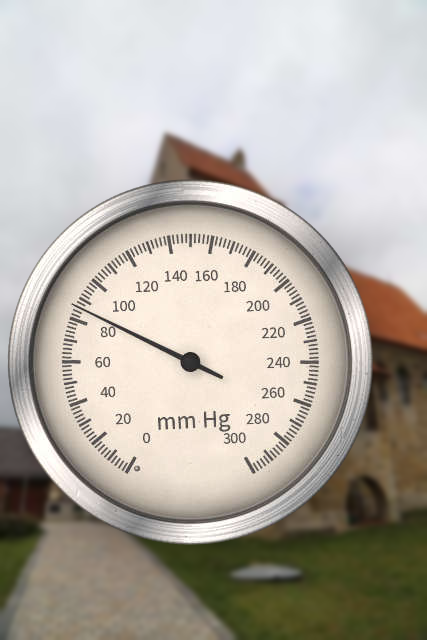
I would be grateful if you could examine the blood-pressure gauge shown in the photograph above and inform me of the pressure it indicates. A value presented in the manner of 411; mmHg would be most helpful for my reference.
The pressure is 86; mmHg
